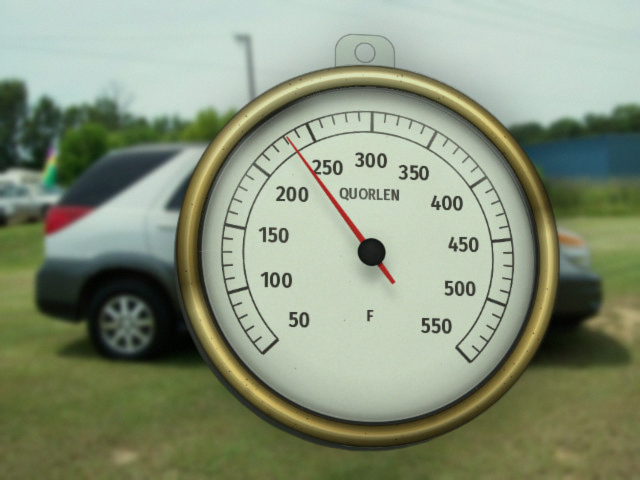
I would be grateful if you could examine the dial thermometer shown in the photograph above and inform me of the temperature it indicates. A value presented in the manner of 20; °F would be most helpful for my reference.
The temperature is 230; °F
